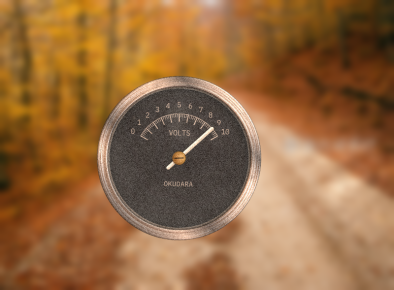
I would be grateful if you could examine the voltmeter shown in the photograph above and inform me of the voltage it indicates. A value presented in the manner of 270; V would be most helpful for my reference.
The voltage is 9; V
